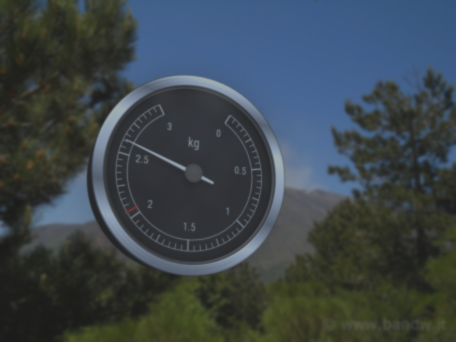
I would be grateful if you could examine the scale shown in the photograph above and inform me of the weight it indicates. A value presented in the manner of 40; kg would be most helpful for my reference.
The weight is 2.6; kg
